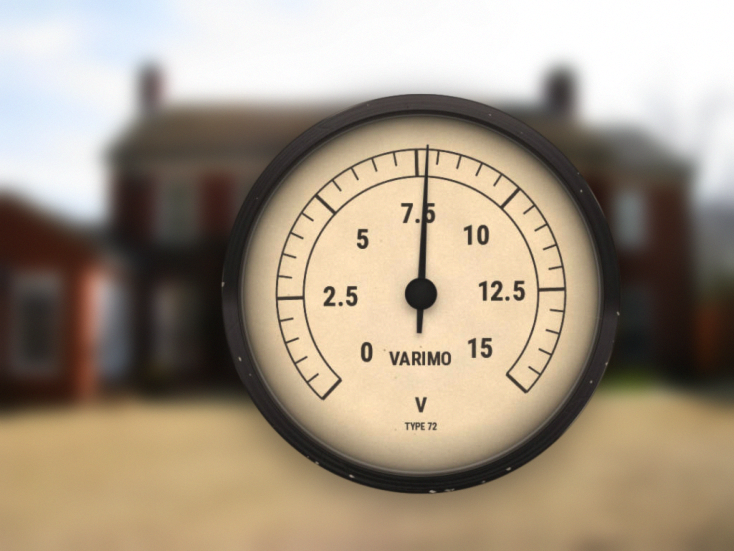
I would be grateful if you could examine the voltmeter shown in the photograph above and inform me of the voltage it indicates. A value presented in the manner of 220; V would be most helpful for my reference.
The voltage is 7.75; V
